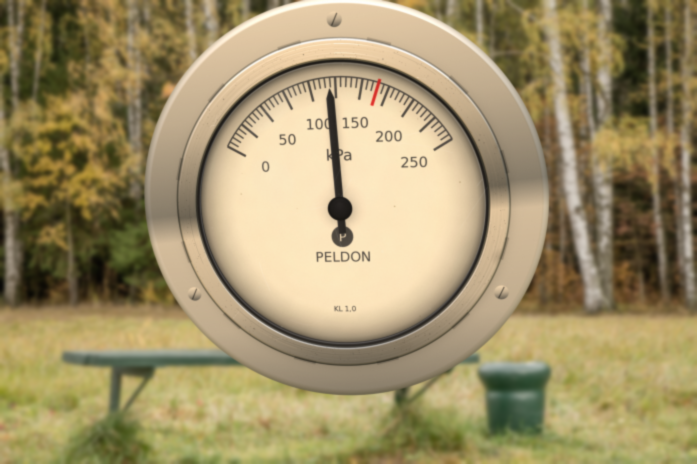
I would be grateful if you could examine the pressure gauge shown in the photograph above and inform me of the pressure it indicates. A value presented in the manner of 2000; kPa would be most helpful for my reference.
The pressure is 120; kPa
